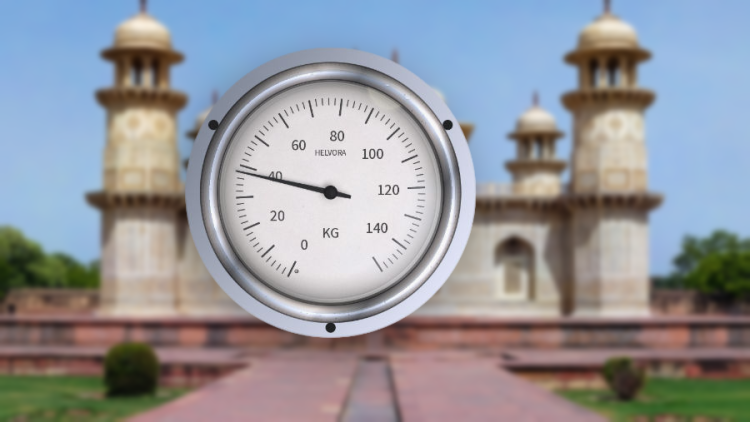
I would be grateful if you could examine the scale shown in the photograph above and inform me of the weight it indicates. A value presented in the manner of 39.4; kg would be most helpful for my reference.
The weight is 38; kg
